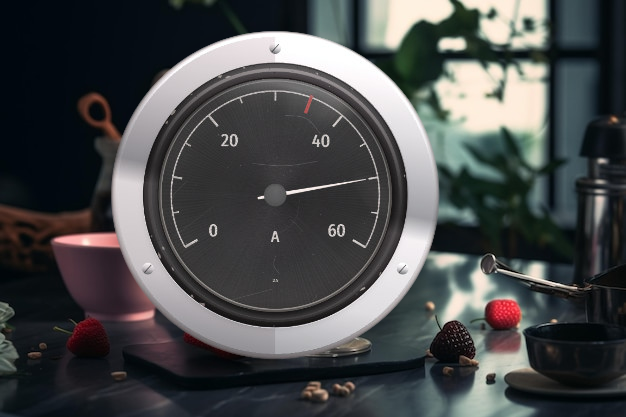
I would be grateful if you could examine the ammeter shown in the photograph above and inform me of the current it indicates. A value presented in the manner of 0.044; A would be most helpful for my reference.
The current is 50; A
